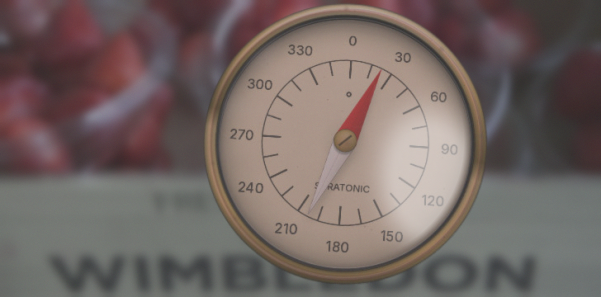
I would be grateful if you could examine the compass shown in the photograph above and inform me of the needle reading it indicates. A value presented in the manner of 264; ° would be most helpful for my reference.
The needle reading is 22.5; °
